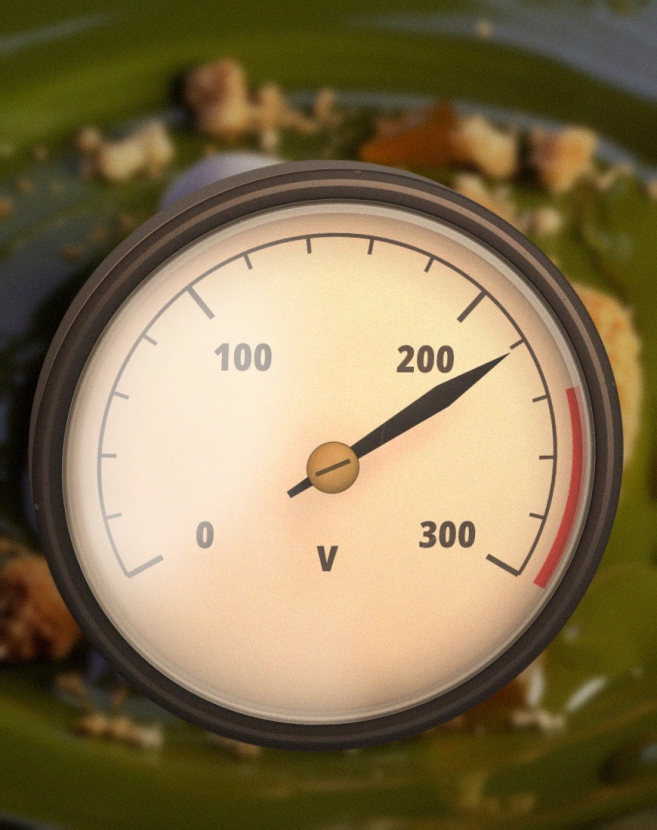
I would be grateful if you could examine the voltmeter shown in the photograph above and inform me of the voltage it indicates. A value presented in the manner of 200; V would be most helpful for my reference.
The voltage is 220; V
